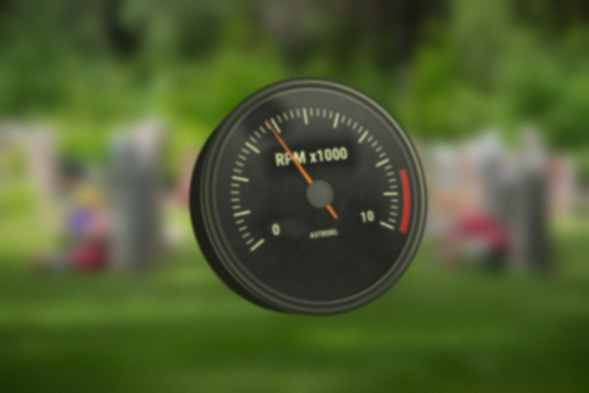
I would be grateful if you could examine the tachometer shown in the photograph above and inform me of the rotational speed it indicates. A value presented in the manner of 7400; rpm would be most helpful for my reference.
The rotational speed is 3800; rpm
